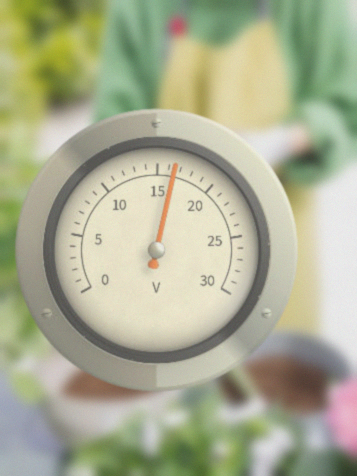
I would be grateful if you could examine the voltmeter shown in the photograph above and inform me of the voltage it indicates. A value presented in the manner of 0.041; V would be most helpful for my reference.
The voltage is 16.5; V
